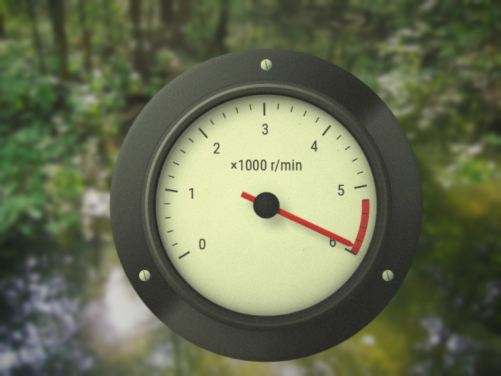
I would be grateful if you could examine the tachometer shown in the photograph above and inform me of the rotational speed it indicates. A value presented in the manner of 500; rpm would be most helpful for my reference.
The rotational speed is 5900; rpm
